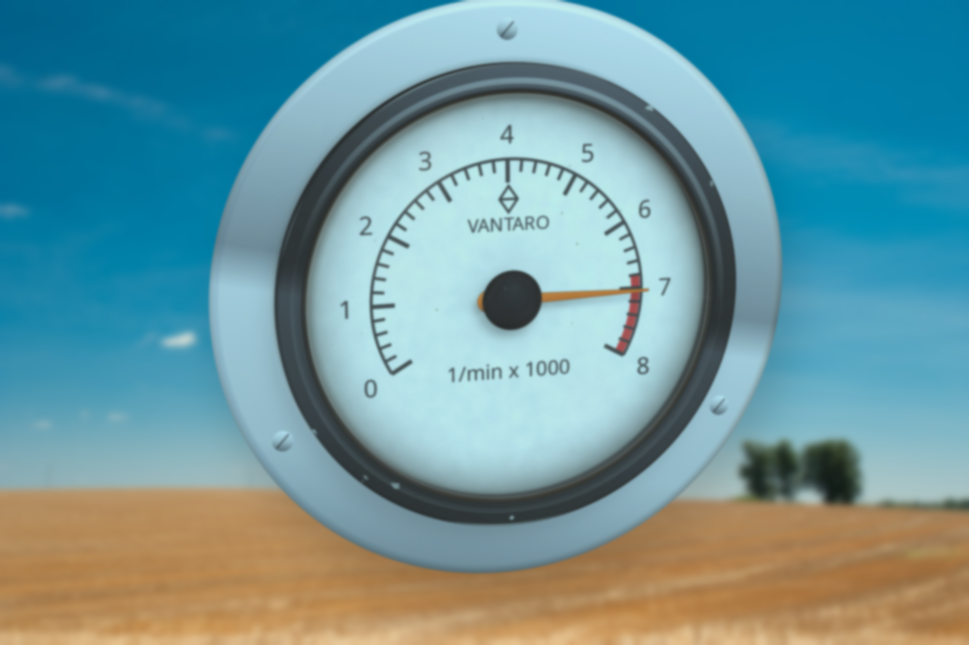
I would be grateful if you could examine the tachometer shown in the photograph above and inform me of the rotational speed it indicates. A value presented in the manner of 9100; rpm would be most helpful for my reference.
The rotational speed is 7000; rpm
